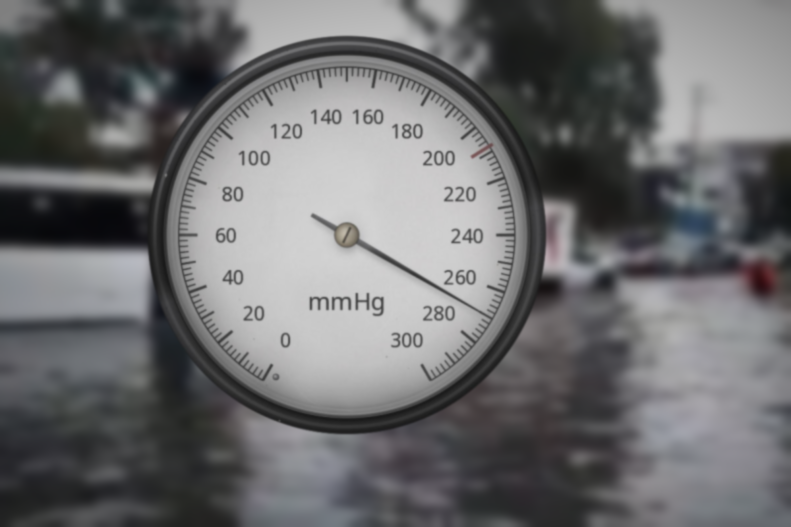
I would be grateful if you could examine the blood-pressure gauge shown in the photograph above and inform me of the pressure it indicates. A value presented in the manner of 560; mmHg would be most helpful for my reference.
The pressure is 270; mmHg
